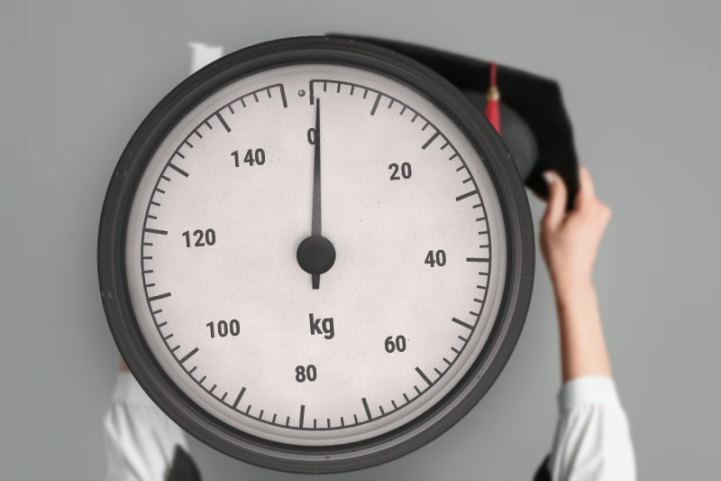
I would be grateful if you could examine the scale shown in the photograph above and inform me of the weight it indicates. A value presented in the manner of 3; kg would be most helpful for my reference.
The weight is 1; kg
